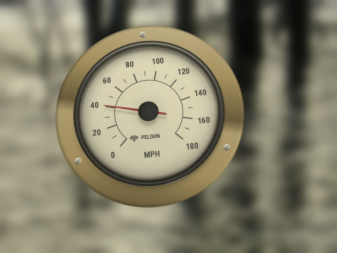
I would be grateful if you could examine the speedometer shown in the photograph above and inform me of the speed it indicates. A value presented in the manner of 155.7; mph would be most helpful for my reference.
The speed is 40; mph
